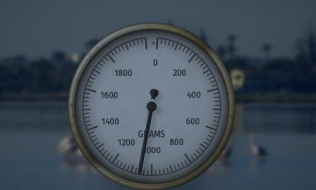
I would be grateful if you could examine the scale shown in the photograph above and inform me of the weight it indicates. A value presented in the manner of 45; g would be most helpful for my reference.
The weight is 1060; g
